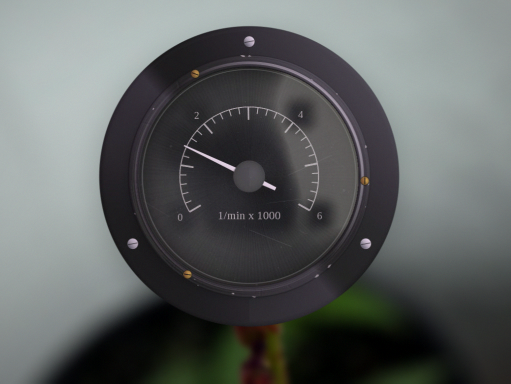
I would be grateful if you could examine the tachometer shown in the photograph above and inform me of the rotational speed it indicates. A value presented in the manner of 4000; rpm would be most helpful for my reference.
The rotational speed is 1400; rpm
